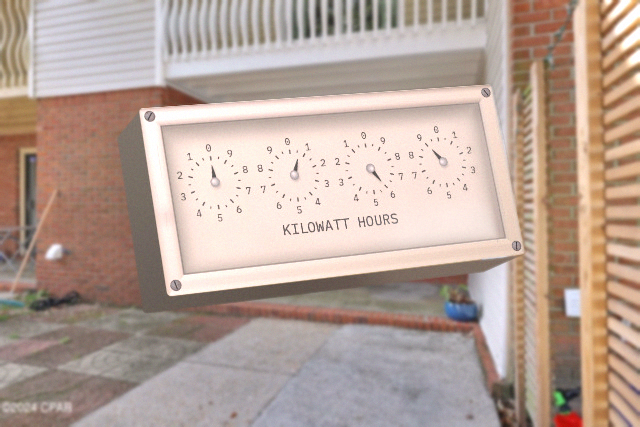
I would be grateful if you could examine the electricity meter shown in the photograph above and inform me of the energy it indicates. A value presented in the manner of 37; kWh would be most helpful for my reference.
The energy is 59; kWh
